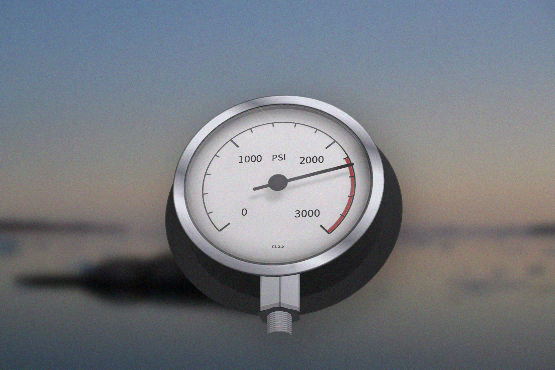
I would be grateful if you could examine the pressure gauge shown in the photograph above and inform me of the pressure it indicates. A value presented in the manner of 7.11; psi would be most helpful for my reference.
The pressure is 2300; psi
